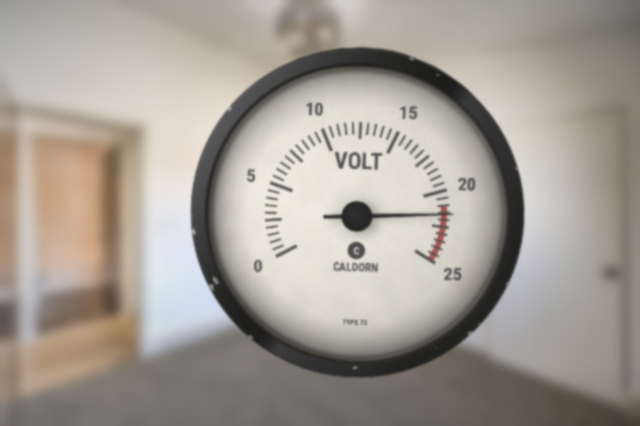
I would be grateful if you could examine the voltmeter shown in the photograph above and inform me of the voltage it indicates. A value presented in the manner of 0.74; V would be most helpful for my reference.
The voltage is 21.5; V
